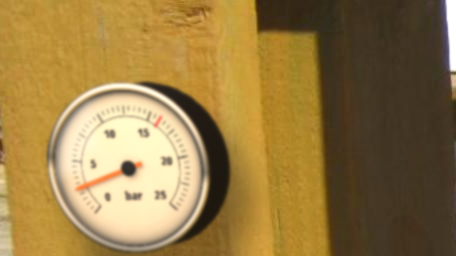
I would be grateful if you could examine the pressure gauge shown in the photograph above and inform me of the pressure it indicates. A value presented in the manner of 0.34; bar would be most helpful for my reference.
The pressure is 2.5; bar
